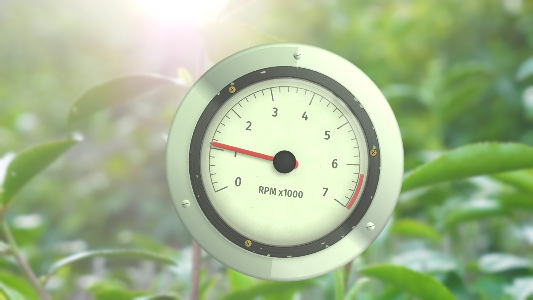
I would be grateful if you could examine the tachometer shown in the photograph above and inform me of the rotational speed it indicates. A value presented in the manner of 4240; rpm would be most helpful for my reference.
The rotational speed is 1100; rpm
